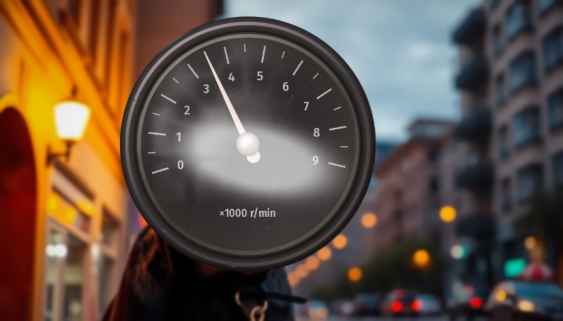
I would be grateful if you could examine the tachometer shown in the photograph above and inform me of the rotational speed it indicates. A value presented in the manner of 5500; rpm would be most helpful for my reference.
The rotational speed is 3500; rpm
